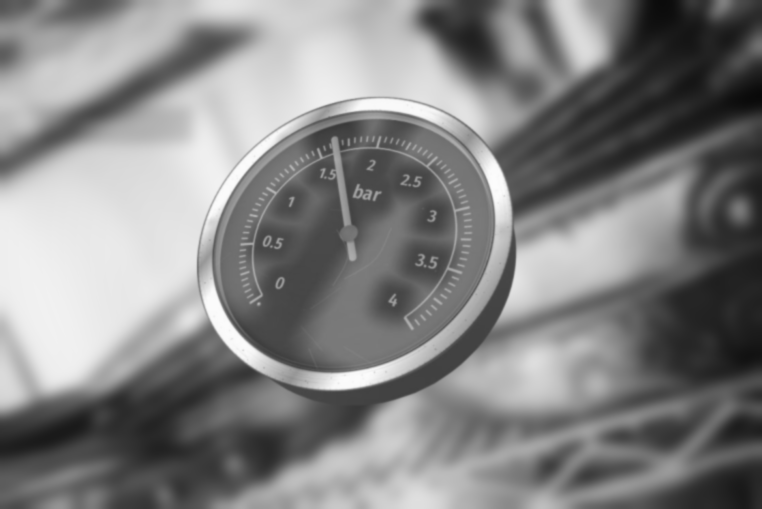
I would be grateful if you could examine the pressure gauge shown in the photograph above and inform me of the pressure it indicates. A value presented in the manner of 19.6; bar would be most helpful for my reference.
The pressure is 1.65; bar
